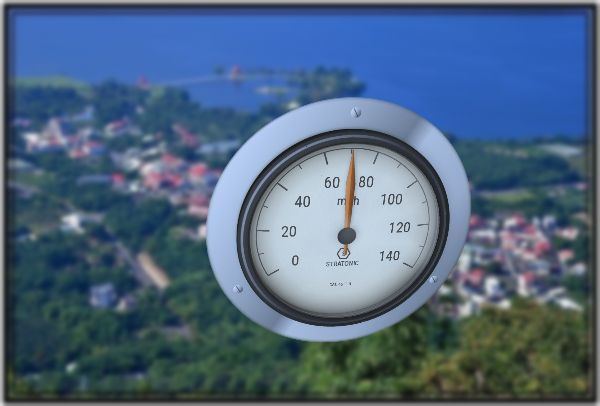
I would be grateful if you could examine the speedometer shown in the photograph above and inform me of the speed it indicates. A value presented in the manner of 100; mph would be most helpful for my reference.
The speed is 70; mph
